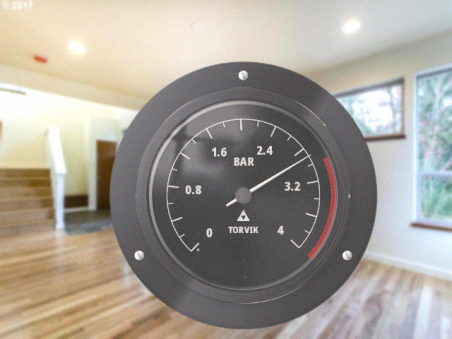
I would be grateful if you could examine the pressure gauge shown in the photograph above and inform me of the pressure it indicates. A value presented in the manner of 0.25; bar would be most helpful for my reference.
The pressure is 2.9; bar
